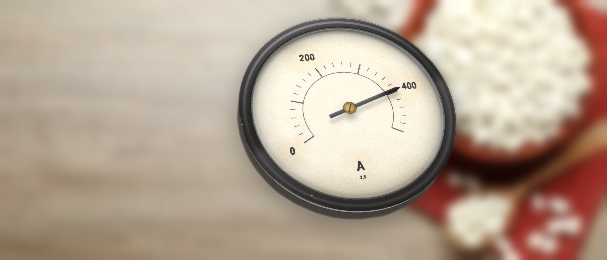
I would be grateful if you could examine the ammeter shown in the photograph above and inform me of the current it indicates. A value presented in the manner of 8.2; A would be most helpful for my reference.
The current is 400; A
